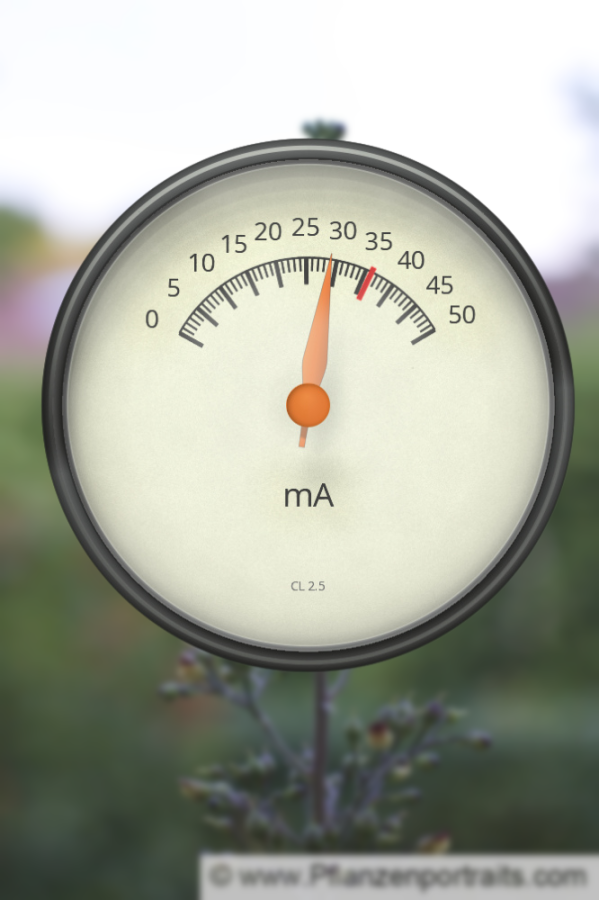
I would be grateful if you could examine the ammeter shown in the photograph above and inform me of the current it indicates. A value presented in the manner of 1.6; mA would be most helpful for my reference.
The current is 29; mA
